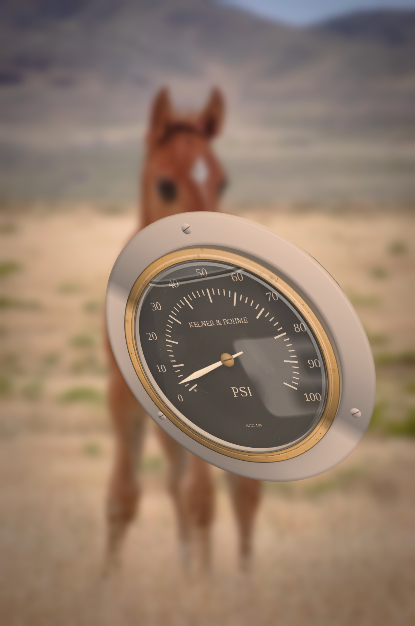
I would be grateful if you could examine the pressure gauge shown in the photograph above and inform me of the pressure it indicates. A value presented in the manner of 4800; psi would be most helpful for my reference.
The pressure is 4; psi
